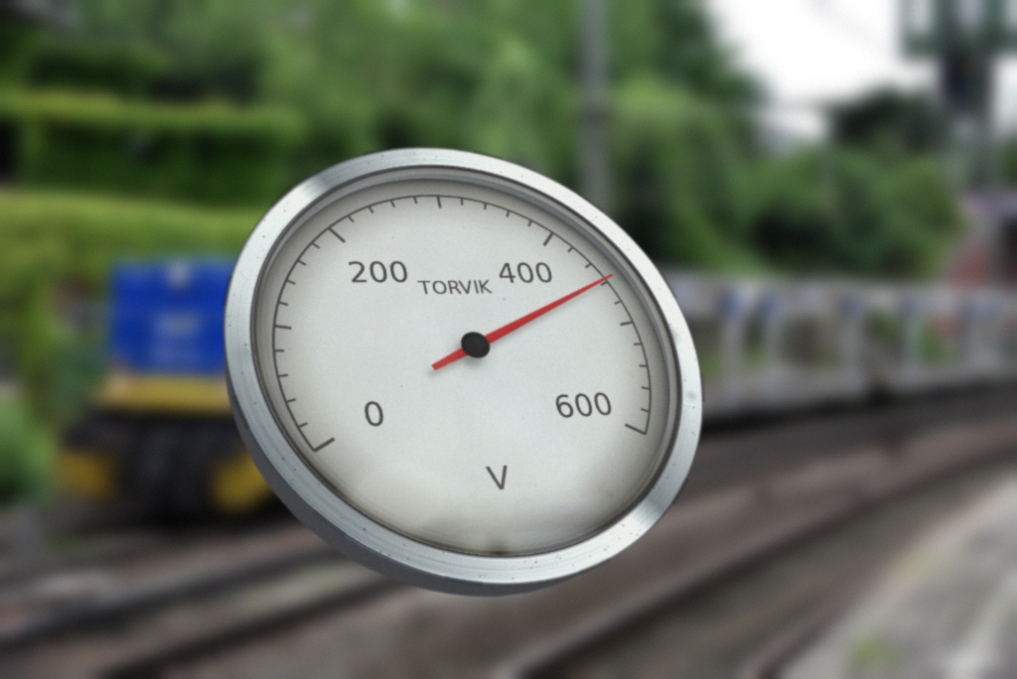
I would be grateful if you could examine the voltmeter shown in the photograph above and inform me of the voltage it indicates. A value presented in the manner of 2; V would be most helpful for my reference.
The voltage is 460; V
